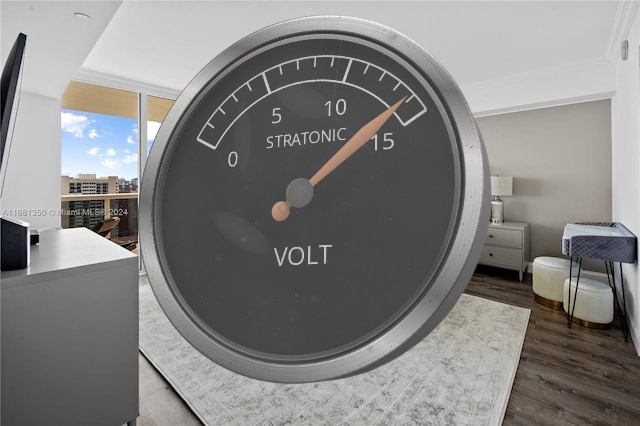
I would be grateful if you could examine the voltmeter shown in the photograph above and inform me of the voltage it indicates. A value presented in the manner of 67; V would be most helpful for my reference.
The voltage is 14; V
